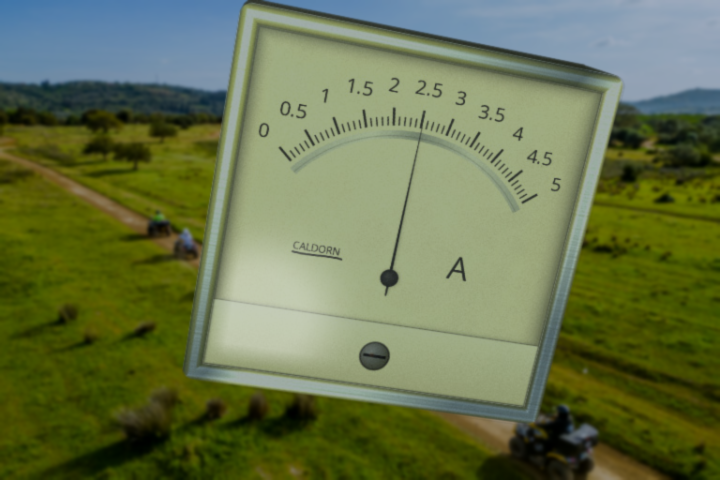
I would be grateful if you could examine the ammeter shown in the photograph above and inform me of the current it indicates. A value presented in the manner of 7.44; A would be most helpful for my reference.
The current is 2.5; A
